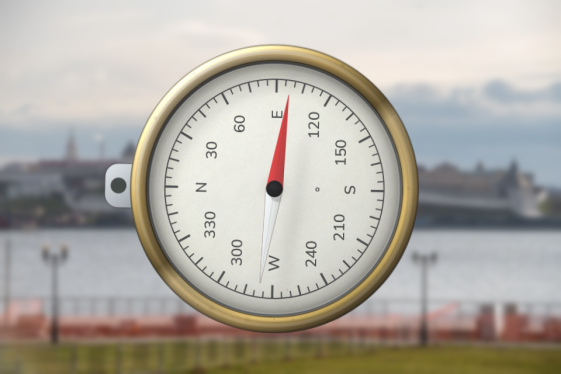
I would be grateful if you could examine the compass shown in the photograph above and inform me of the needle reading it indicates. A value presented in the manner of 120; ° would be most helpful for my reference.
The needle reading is 97.5; °
